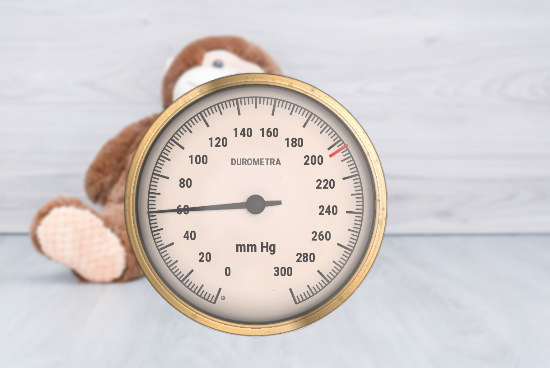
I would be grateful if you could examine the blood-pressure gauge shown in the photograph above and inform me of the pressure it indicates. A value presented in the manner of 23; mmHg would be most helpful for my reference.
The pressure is 60; mmHg
